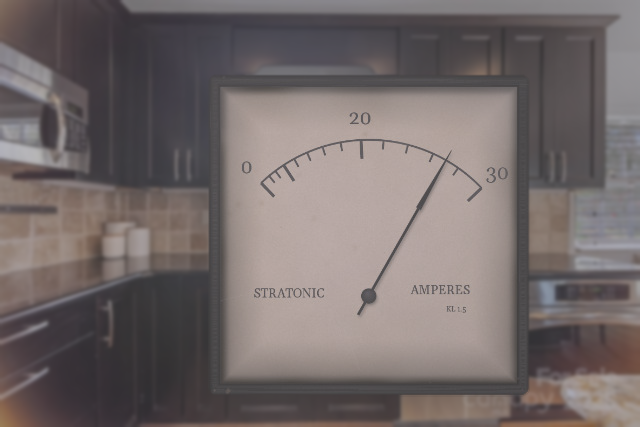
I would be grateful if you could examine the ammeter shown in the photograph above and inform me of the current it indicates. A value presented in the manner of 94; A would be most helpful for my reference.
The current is 27; A
